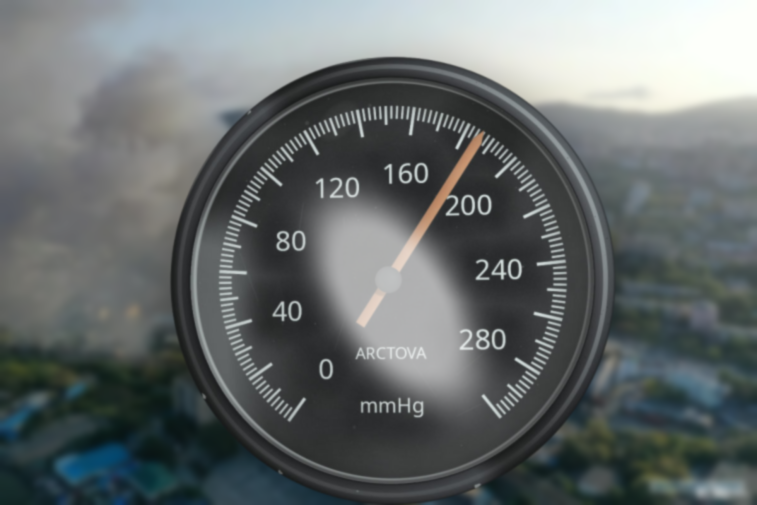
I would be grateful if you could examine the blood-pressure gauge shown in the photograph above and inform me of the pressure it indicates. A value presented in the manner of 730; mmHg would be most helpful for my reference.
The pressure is 186; mmHg
